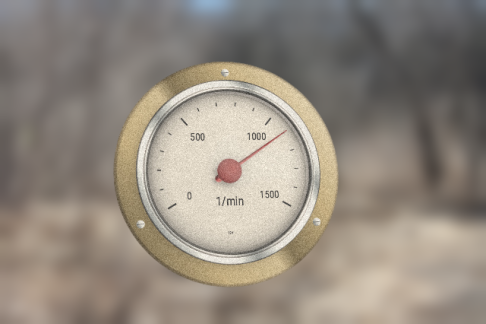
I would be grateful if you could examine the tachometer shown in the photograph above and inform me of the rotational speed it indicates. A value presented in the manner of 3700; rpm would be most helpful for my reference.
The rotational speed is 1100; rpm
